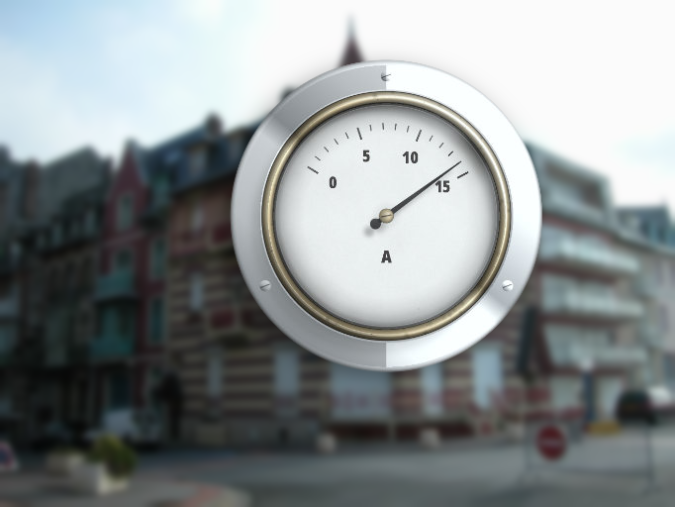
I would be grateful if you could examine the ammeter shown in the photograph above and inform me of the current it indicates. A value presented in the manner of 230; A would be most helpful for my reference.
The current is 14; A
